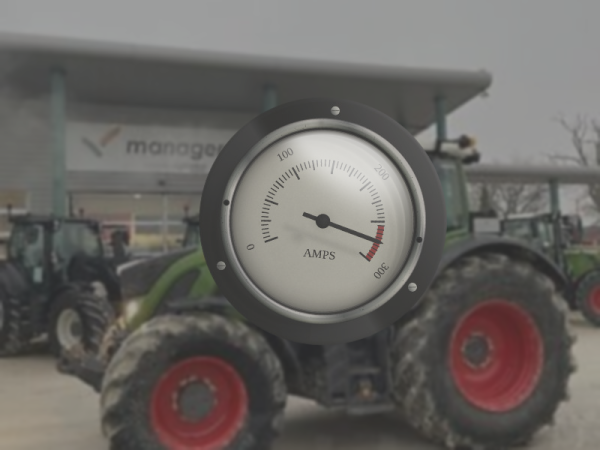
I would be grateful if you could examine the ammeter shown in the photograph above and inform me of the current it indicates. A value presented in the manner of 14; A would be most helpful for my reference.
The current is 275; A
